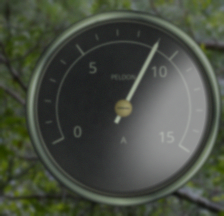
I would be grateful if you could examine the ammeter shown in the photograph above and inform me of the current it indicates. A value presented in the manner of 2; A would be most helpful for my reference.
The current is 9; A
